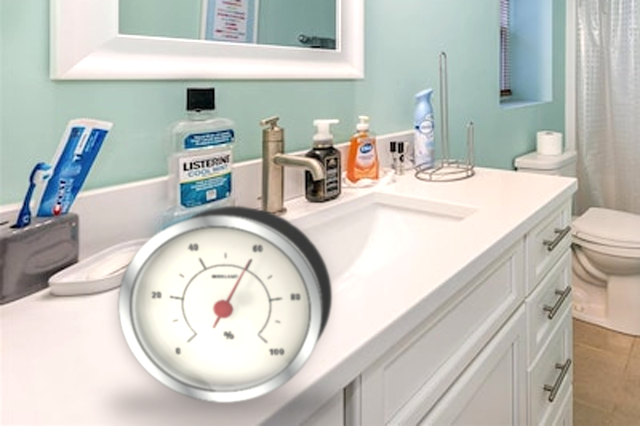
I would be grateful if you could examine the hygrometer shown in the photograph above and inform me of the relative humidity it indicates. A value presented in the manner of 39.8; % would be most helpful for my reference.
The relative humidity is 60; %
